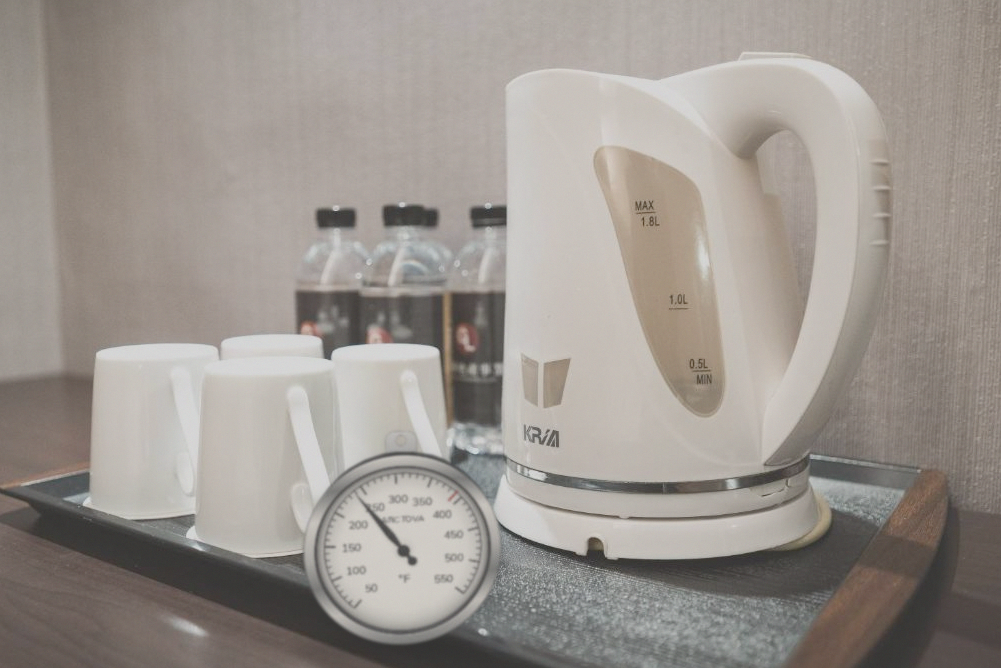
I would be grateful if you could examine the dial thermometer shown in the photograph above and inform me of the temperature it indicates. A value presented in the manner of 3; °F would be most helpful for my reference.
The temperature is 240; °F
